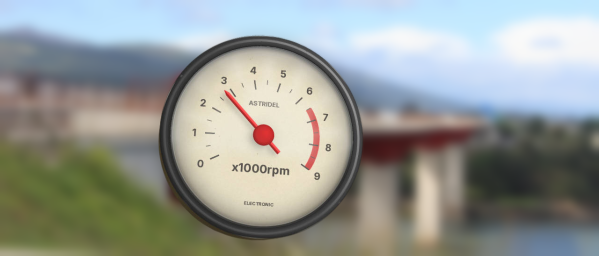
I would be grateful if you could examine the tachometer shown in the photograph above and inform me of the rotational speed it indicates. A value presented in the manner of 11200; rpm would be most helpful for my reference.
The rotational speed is 2750; rpm
